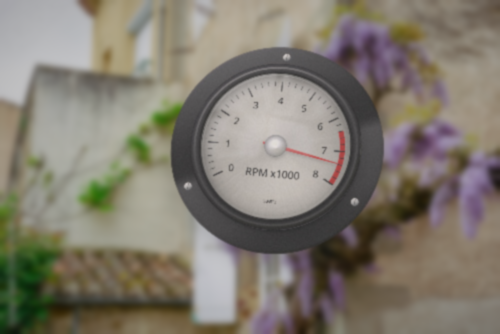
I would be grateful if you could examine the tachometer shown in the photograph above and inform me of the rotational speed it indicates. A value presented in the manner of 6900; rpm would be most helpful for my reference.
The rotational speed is 7400; rpm
